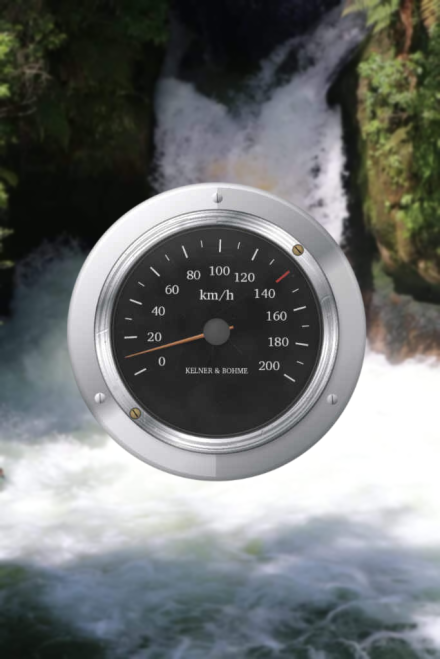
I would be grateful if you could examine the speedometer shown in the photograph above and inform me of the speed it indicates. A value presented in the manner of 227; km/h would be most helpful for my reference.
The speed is 10; km/h
